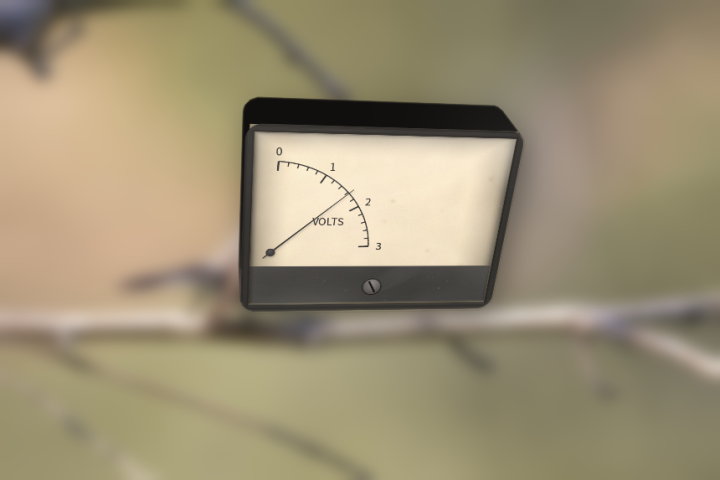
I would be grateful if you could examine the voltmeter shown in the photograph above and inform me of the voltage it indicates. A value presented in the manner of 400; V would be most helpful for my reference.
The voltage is 1.6; V
